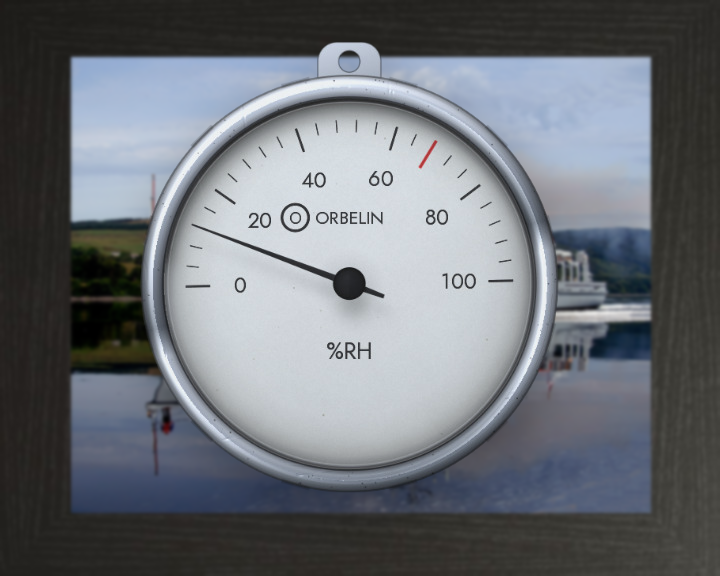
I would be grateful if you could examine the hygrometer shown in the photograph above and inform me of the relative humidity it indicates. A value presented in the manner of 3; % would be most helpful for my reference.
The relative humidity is 12; %
